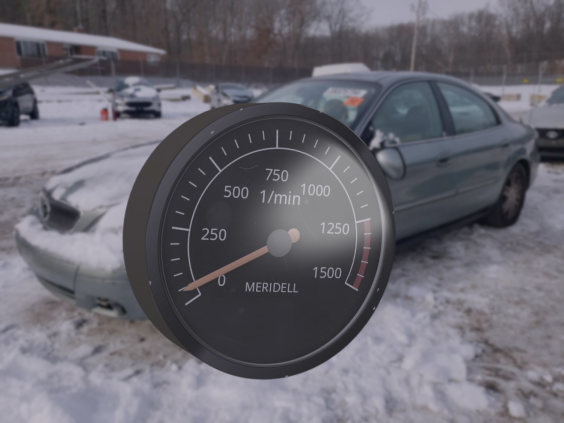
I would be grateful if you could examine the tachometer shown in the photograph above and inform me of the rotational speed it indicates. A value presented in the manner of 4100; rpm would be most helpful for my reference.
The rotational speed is 50; rpm
